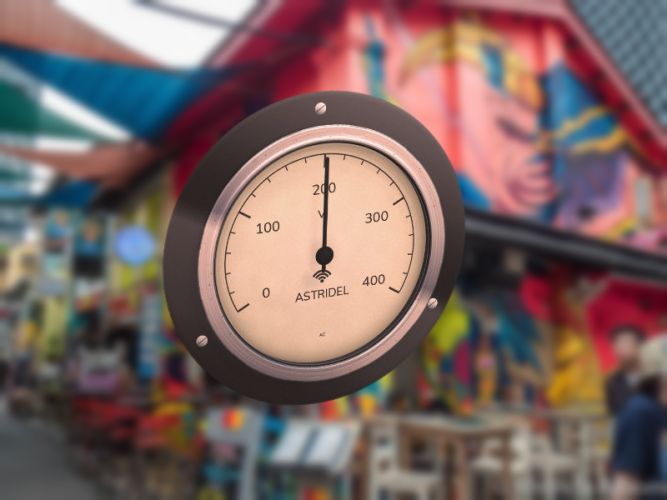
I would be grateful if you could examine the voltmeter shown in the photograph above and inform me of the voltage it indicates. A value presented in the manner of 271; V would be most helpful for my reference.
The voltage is 200; V
